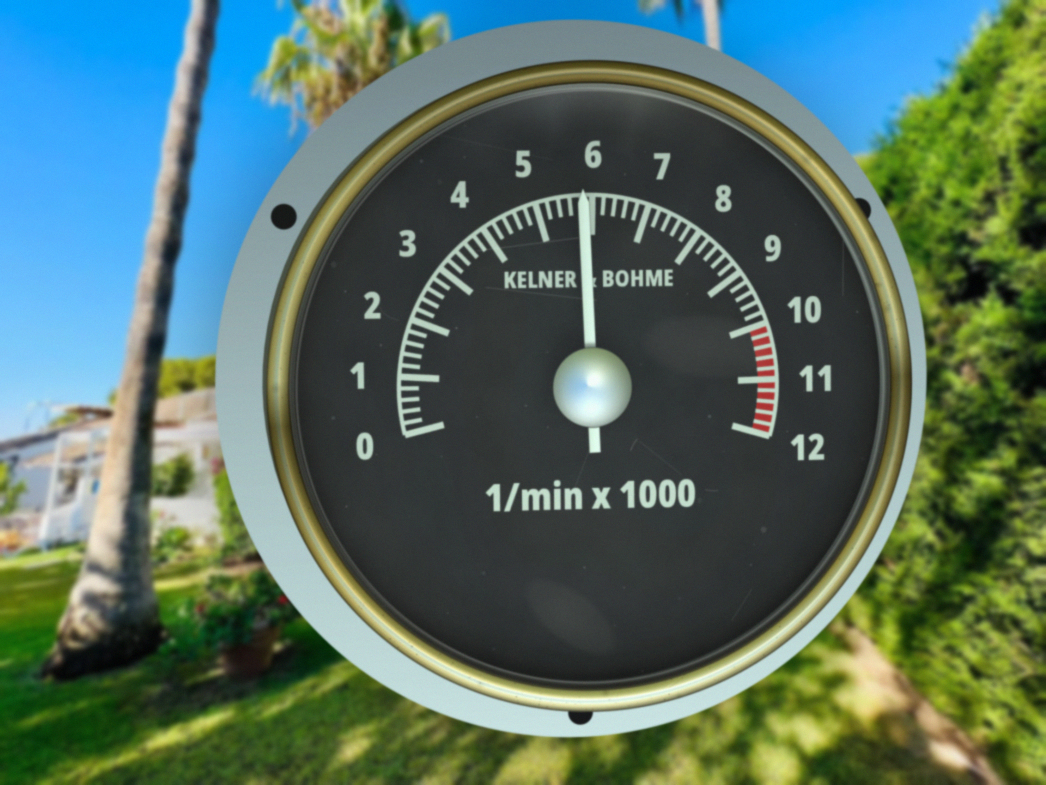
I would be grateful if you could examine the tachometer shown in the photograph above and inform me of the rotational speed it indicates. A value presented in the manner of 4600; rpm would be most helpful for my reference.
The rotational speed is 5800; rpm
